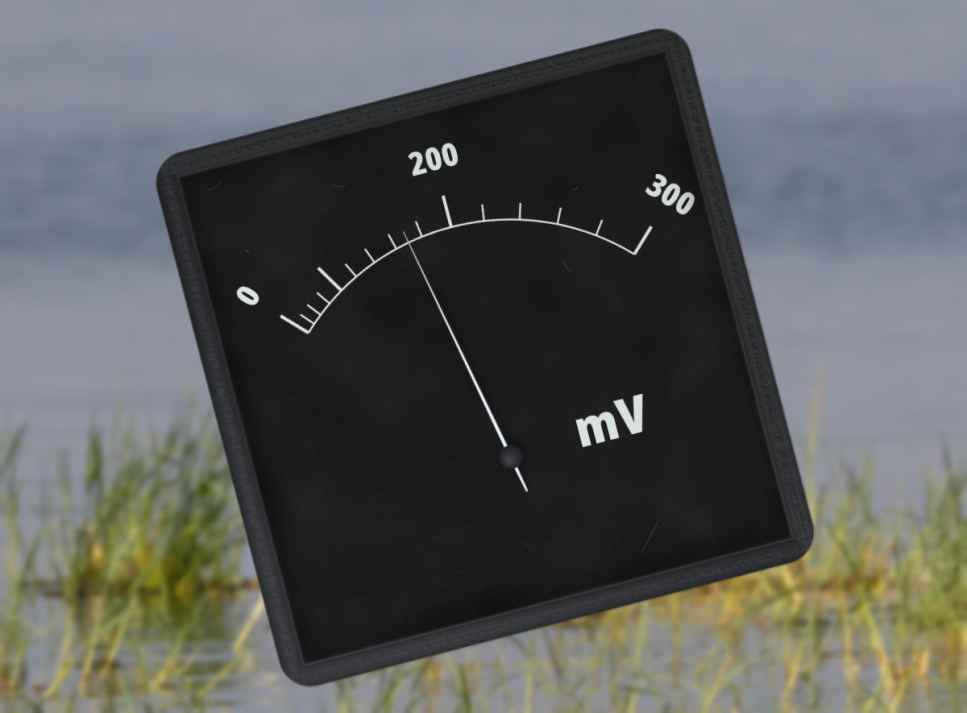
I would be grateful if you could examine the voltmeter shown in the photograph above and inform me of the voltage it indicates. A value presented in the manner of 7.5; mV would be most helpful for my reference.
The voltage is 170; mV
